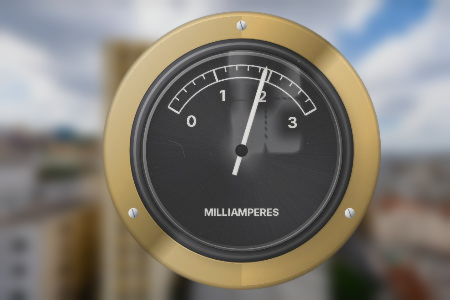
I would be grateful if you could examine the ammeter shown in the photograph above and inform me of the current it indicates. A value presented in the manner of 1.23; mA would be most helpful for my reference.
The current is 1.9; mA
